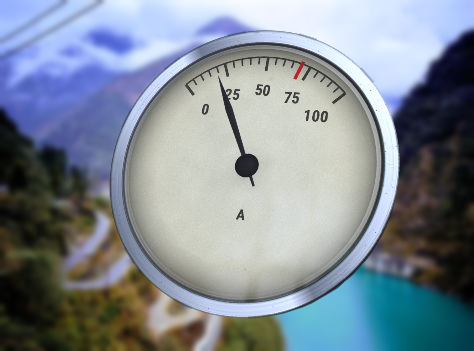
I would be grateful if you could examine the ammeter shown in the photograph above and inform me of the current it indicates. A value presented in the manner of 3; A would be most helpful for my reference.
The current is 20; A
